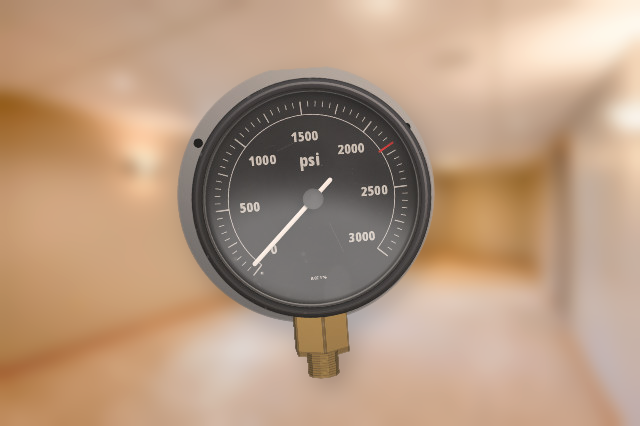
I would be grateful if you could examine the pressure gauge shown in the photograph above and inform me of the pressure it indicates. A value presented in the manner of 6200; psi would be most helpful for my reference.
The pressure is 50; psi
